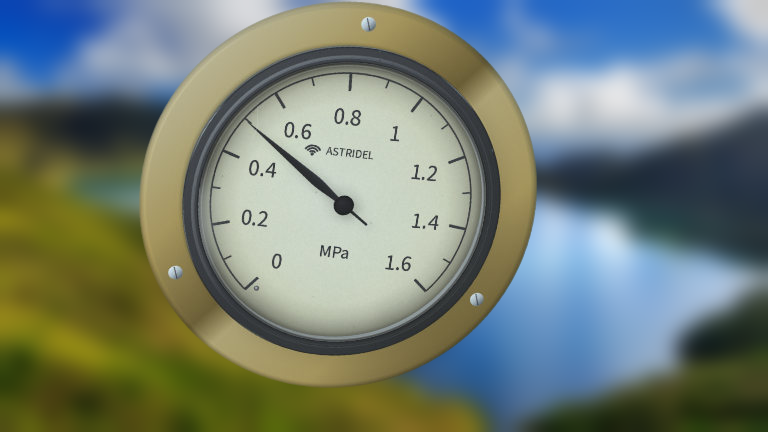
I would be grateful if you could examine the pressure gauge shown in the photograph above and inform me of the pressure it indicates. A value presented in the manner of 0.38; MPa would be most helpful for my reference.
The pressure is 0.5; MPa
